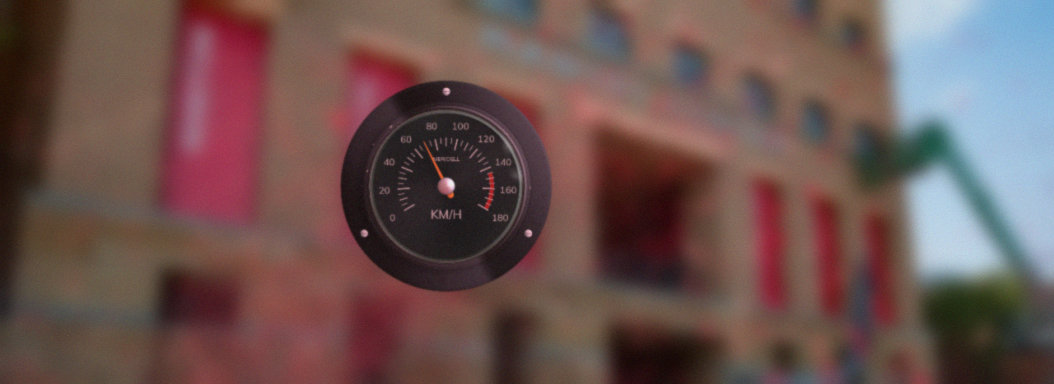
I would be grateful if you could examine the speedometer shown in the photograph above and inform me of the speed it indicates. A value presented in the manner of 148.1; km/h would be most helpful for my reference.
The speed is 70; km/h
